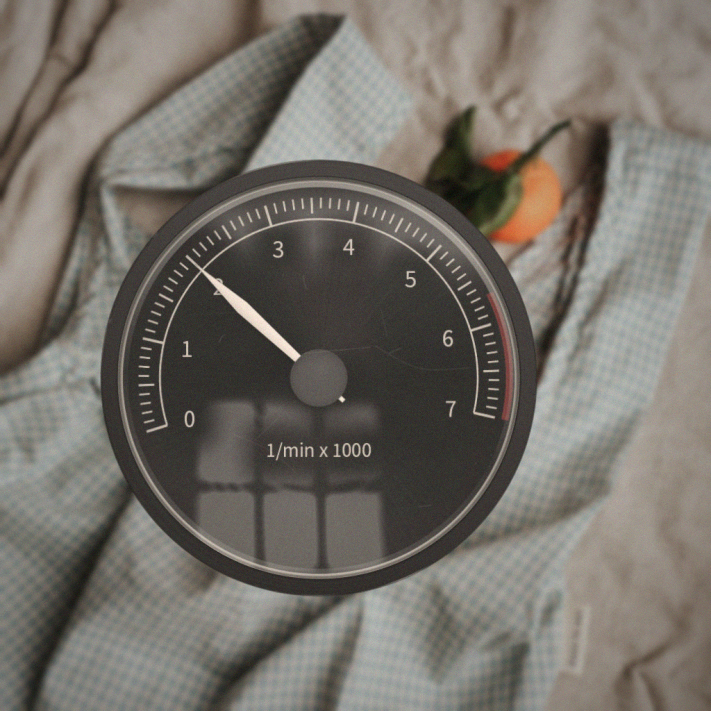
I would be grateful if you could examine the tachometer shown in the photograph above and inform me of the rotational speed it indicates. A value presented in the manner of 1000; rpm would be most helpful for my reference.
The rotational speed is 2000; rpm
